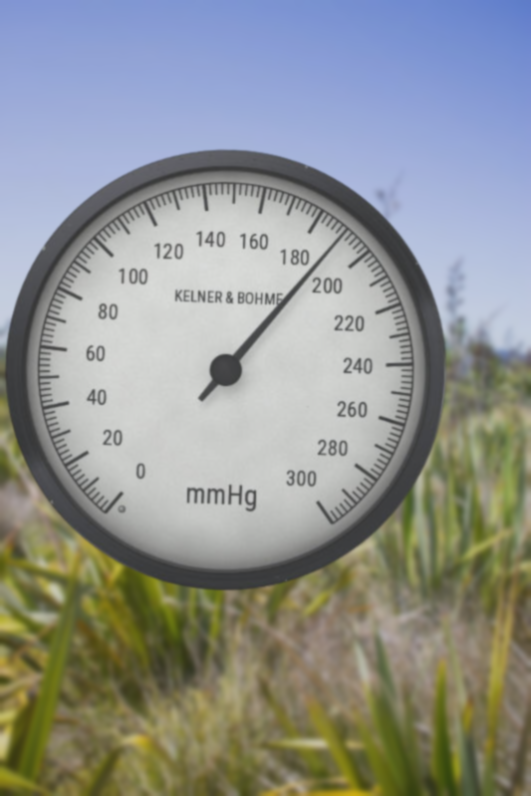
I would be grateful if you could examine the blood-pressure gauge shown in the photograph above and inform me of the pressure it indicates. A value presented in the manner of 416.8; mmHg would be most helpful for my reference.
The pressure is 190; mmHg
